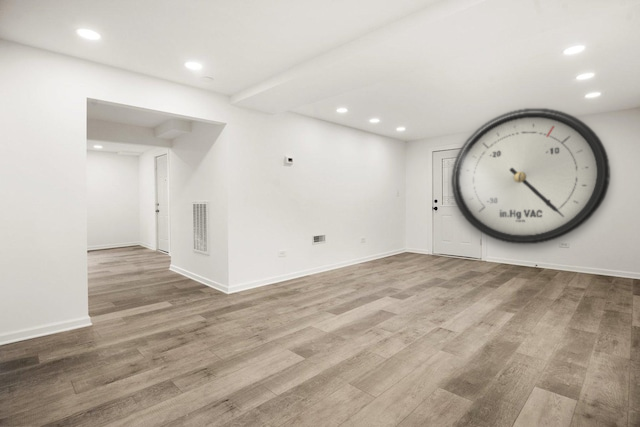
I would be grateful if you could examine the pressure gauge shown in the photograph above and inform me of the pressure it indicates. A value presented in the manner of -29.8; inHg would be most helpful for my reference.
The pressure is 0; inHg
